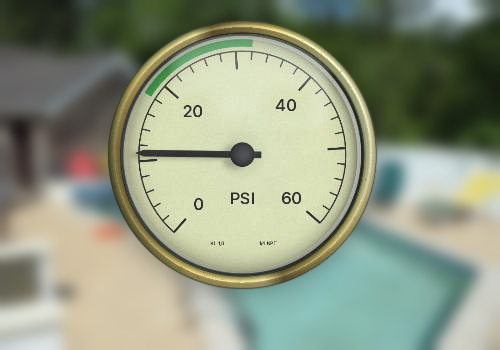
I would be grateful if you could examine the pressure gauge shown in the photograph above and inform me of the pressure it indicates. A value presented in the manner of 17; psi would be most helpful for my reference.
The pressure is 11; psi
